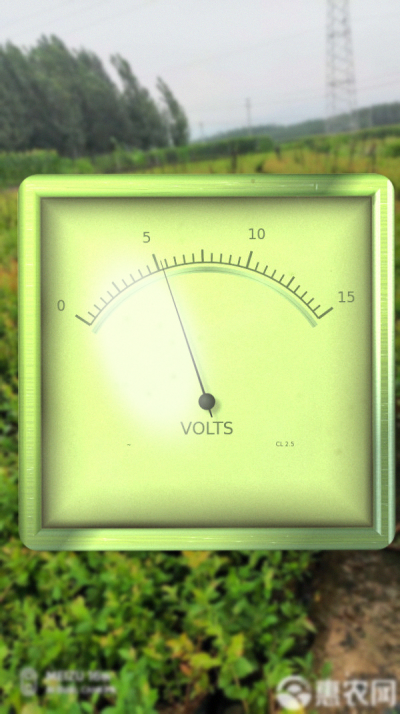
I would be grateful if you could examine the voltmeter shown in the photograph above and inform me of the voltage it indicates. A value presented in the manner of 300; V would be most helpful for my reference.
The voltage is 5.25; V
